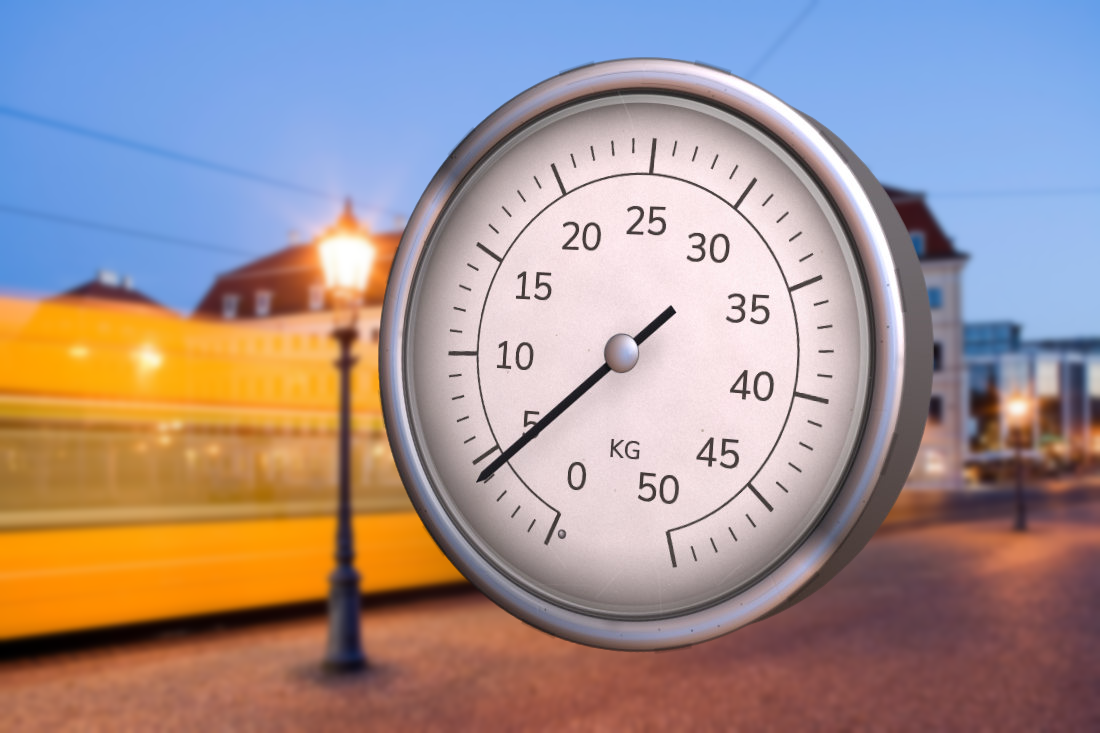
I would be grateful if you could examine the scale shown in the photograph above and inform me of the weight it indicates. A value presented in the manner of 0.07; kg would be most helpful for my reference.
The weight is 4; kg
